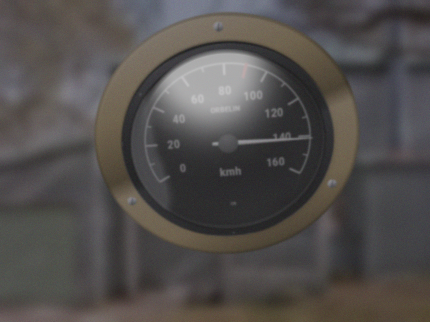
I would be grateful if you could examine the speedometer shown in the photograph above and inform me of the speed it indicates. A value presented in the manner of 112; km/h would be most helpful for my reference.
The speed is 140; km/h
